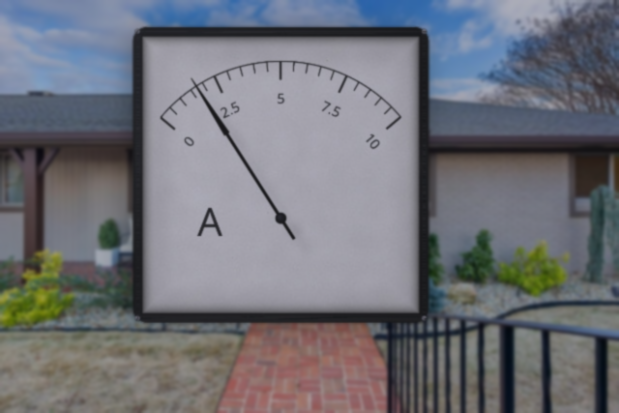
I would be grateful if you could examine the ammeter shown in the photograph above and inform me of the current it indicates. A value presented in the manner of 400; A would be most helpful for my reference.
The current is 1.75; A
